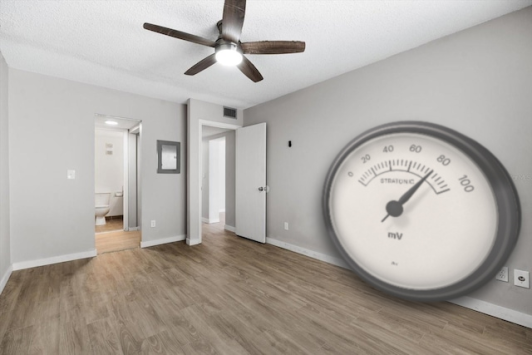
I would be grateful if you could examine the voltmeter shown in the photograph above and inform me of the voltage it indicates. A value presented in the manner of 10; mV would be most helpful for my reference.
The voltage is 80; mV
